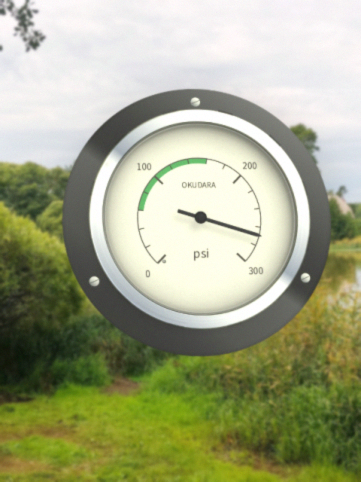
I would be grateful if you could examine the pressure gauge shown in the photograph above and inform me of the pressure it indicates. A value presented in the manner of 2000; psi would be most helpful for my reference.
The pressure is 270; psi
